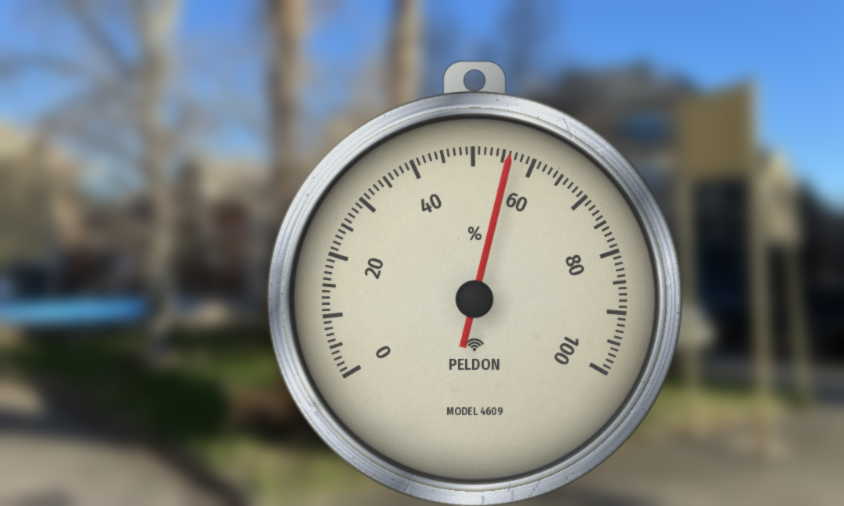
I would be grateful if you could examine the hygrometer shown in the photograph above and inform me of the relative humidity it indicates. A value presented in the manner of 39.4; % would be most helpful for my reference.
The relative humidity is 56; %
